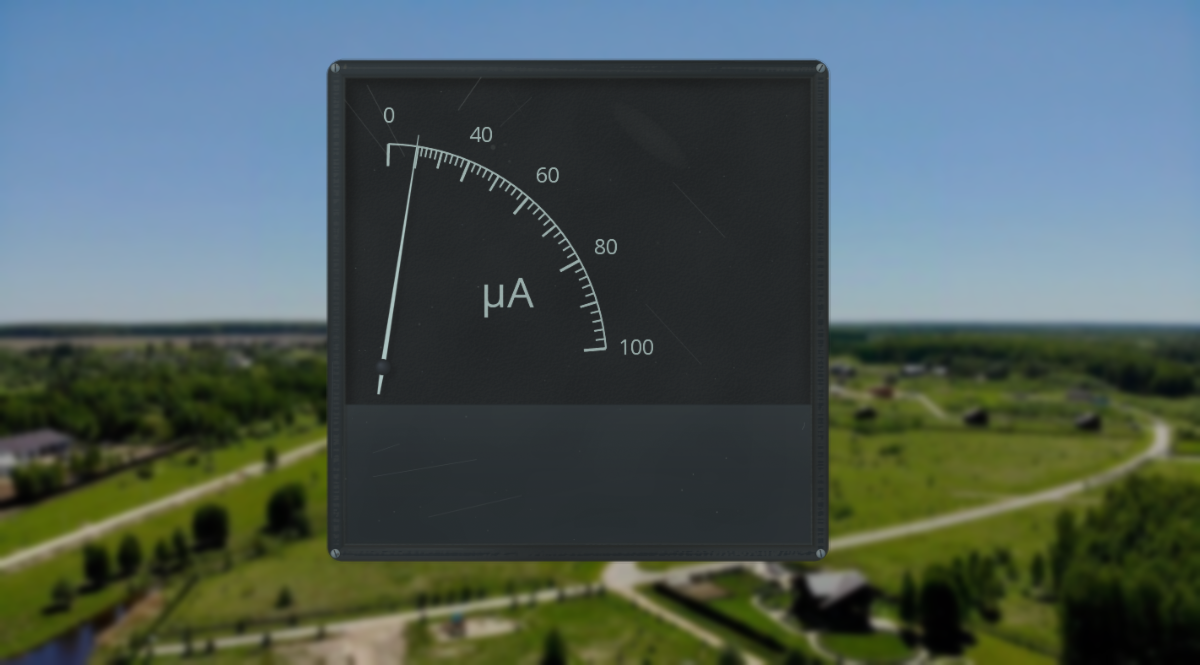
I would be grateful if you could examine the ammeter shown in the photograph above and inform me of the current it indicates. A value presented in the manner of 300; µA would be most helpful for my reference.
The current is 20; µA
